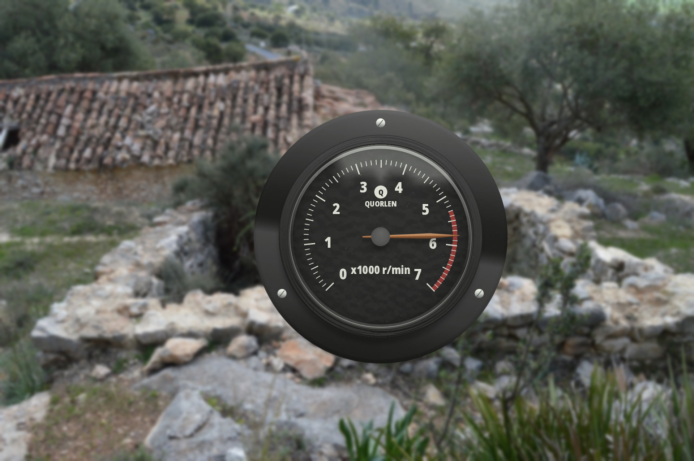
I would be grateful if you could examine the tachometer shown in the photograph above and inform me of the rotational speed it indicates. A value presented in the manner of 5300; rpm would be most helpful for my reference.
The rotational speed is 5800; rpm
